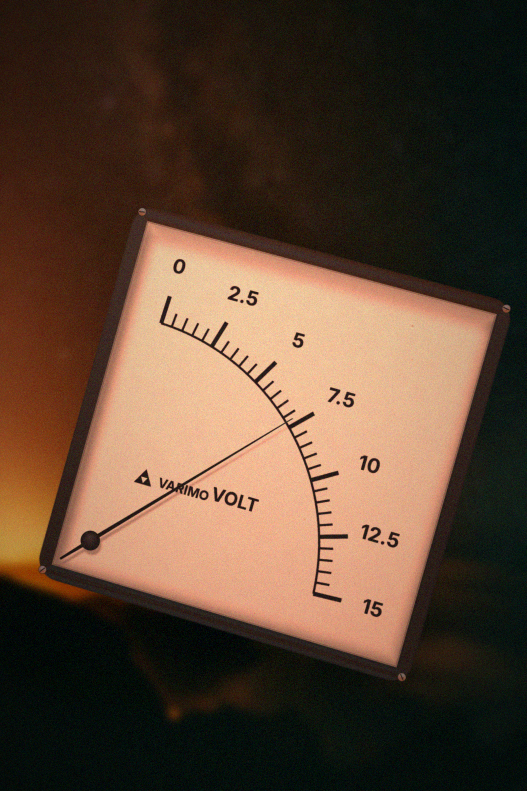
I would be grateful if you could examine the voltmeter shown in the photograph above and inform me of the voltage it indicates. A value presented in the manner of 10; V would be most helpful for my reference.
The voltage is 7.25; V
